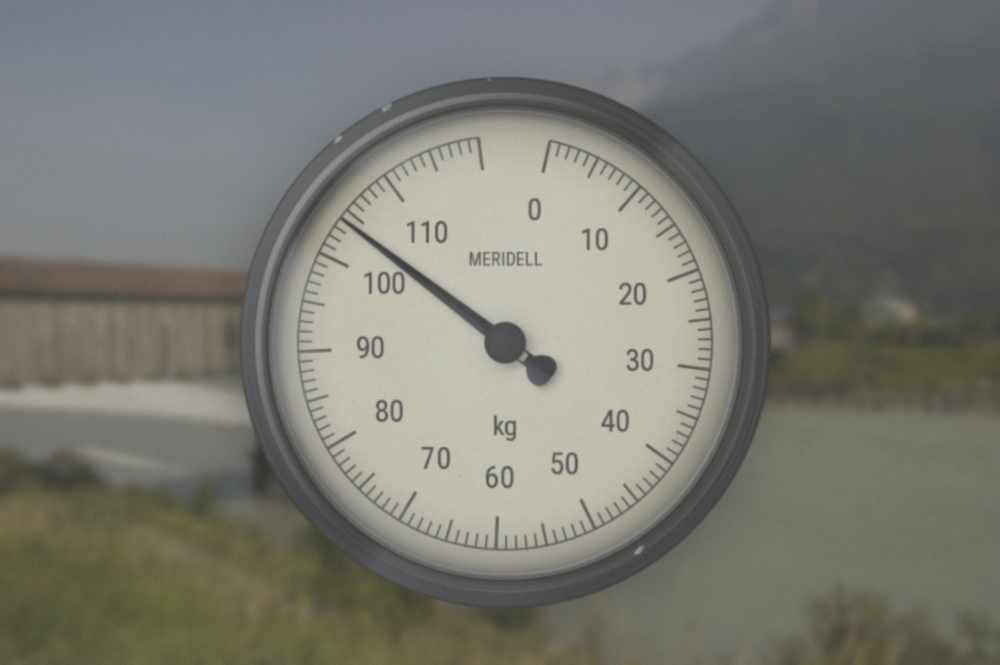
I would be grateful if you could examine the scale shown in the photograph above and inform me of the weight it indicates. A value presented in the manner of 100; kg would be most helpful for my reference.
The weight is 104; kg
